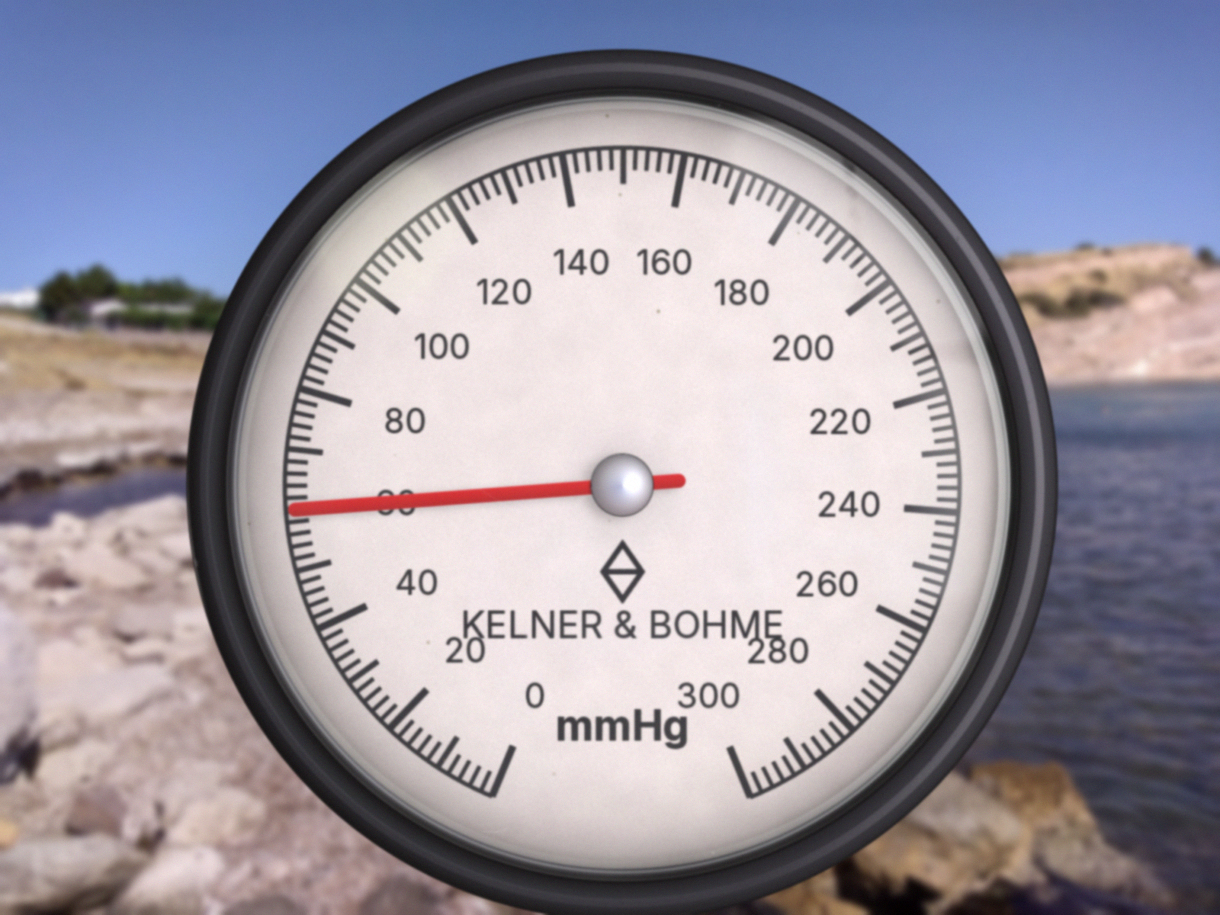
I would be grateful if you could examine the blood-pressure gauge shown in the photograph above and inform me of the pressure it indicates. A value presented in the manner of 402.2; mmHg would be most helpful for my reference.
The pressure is 60; mmHg
